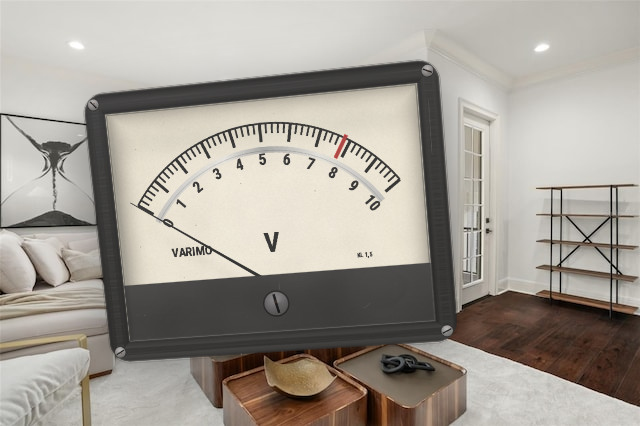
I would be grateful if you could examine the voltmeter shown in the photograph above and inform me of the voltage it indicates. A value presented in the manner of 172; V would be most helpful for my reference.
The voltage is 0; V
